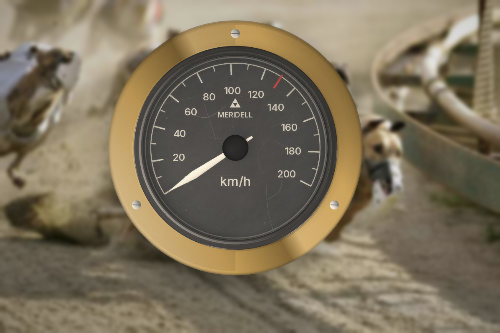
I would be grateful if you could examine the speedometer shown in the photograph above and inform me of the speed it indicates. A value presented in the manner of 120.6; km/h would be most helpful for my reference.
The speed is 0; km/h
